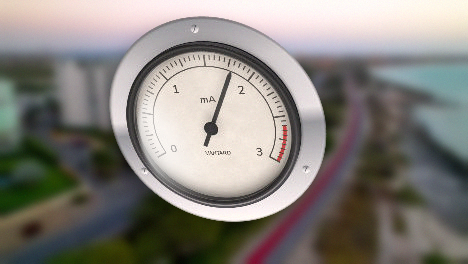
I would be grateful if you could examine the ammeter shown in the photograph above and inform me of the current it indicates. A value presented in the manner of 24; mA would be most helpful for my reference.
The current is 1.8; mA
